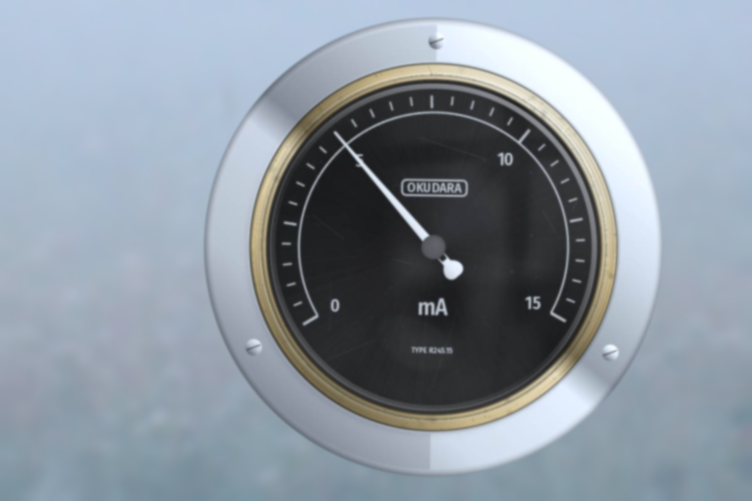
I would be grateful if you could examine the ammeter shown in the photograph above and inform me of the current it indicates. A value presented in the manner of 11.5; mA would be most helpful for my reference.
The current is 5; mA
